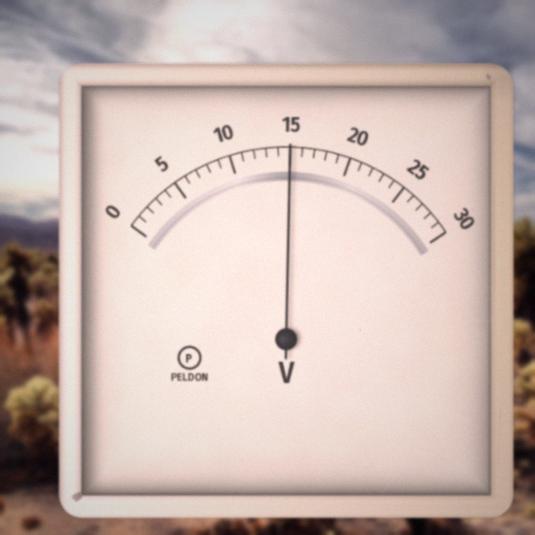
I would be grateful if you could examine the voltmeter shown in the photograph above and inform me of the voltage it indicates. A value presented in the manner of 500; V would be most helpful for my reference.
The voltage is 15; V
